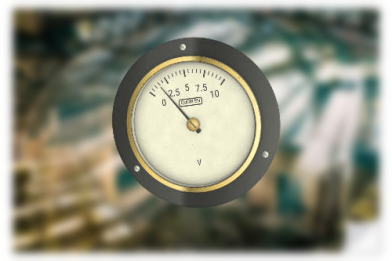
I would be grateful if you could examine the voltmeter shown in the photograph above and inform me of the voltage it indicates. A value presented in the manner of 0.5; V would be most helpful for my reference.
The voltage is 1.5; V
